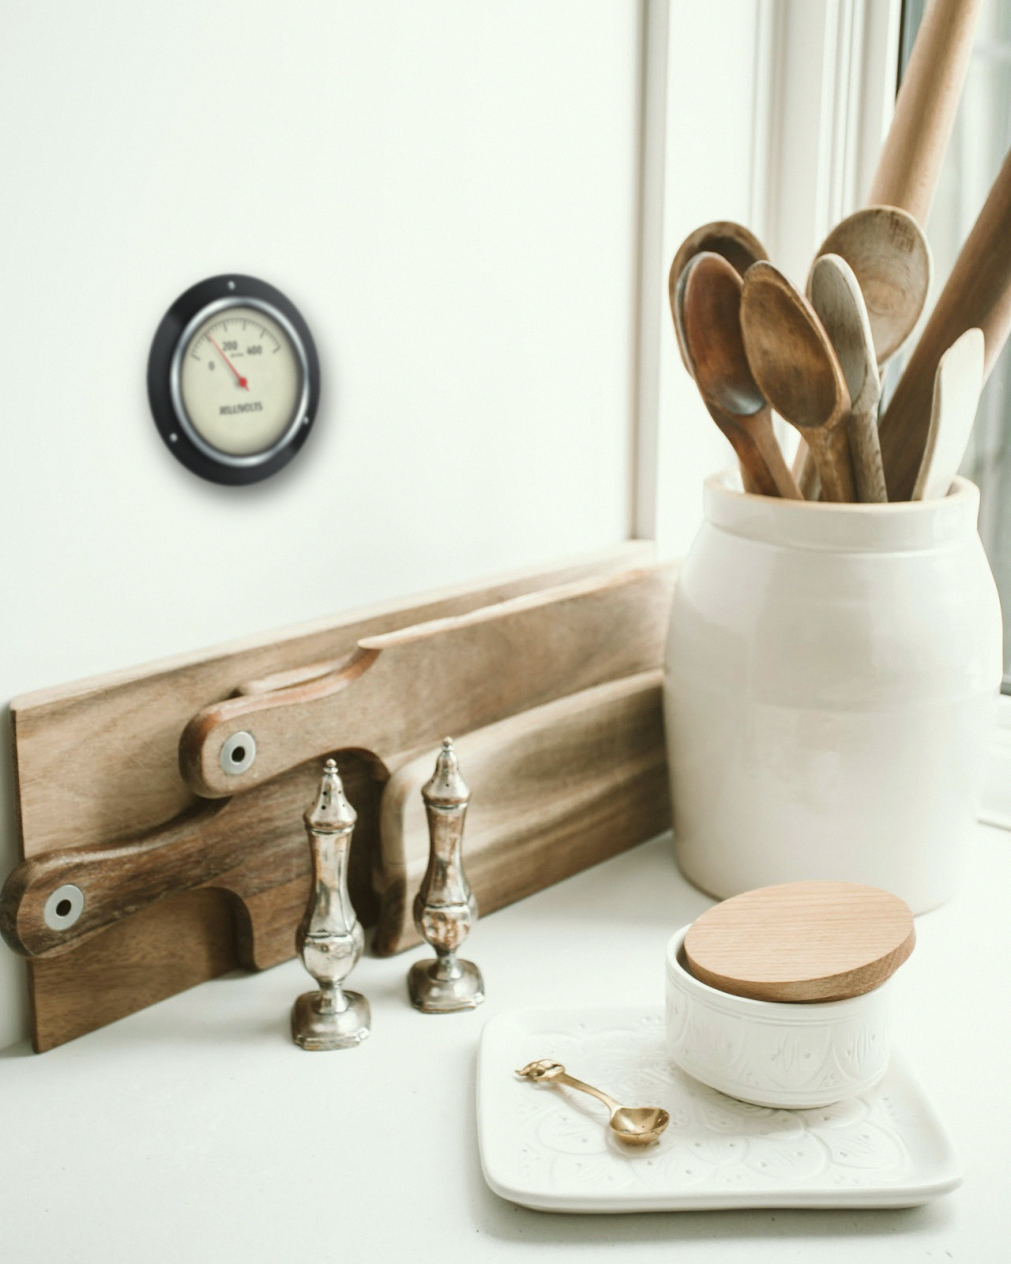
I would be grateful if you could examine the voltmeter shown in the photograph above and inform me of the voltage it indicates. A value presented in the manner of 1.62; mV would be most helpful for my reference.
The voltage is 100; mV
